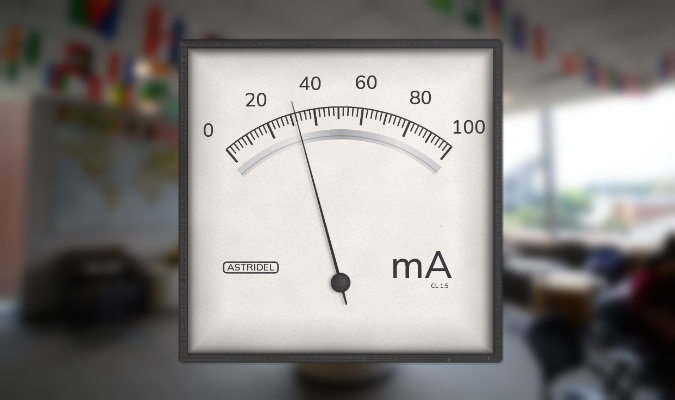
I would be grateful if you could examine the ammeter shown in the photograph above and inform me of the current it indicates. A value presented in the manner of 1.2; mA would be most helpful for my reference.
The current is 32; mA
